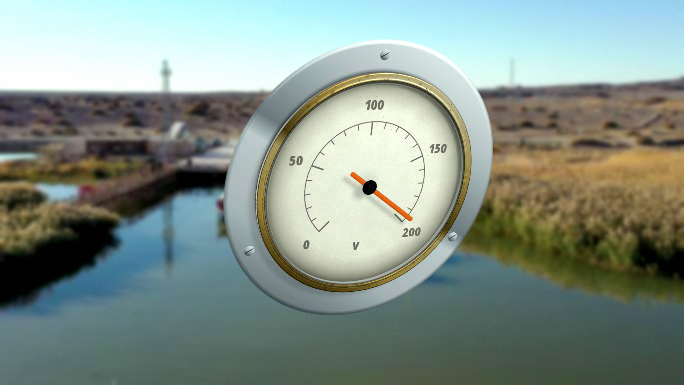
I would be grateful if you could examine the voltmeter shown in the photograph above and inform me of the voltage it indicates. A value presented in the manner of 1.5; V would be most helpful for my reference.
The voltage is 195; V
